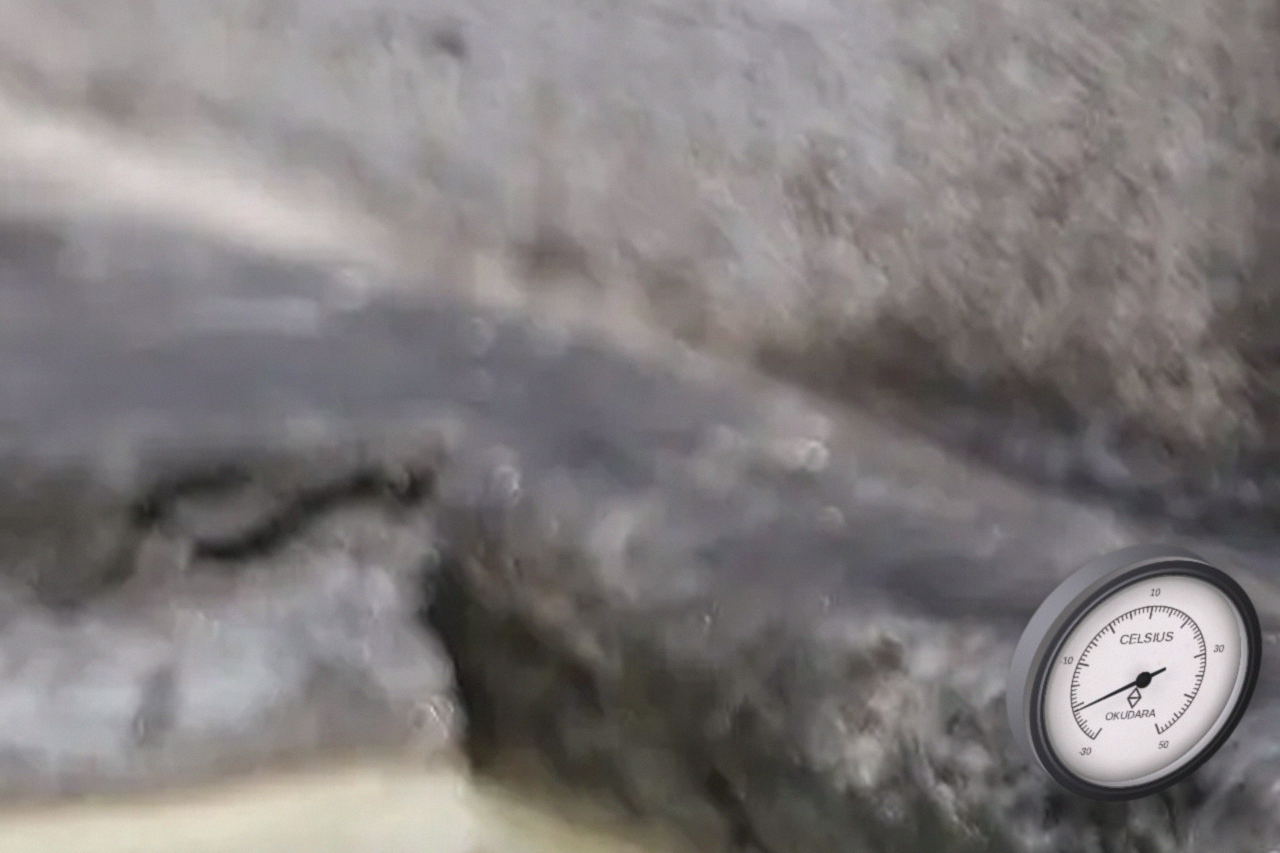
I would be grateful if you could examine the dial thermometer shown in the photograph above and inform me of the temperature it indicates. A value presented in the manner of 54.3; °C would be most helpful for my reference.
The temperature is -20; °C
